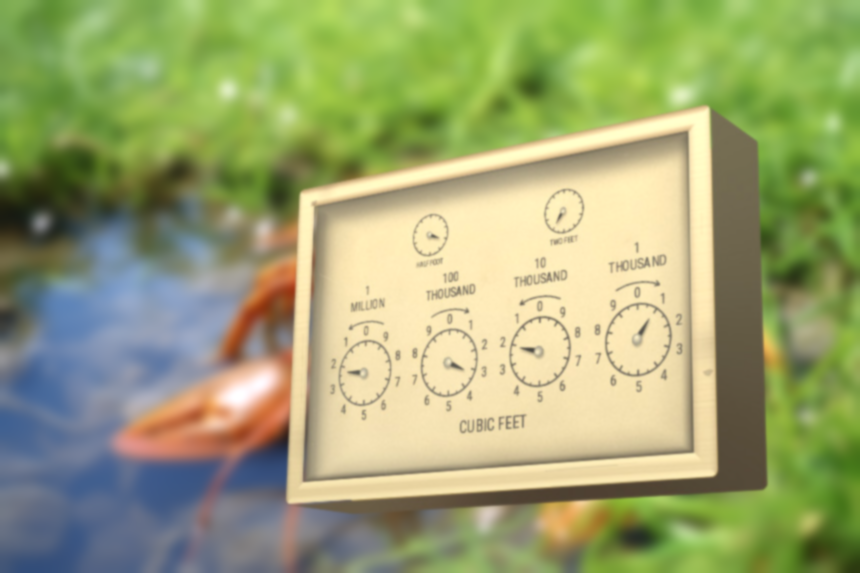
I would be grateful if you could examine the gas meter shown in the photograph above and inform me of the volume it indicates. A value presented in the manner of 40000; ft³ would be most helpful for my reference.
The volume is 232100; ft³
